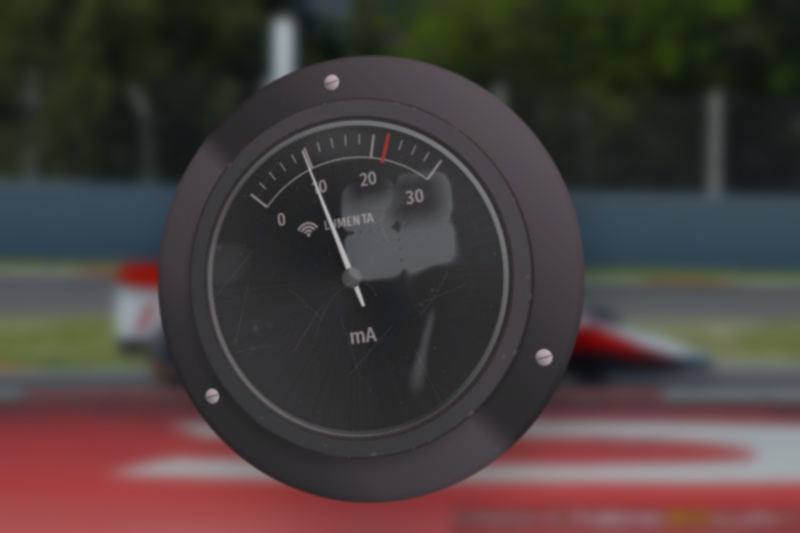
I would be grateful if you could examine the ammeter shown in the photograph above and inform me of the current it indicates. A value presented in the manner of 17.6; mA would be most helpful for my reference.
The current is 10; mA
